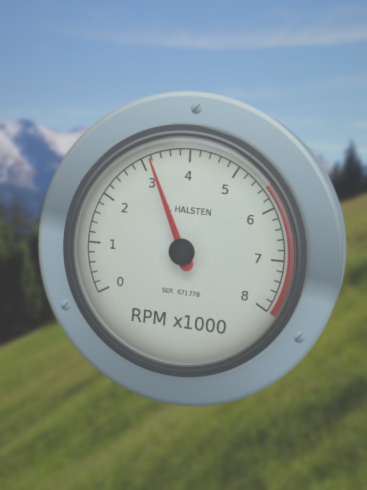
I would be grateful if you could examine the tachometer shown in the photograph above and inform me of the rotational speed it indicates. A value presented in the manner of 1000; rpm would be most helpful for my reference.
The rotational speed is 3200; rpm
